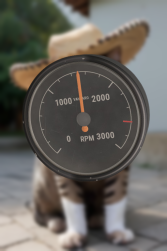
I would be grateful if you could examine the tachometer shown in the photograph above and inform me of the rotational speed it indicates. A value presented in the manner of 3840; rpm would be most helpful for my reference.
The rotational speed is 1500; rpm
